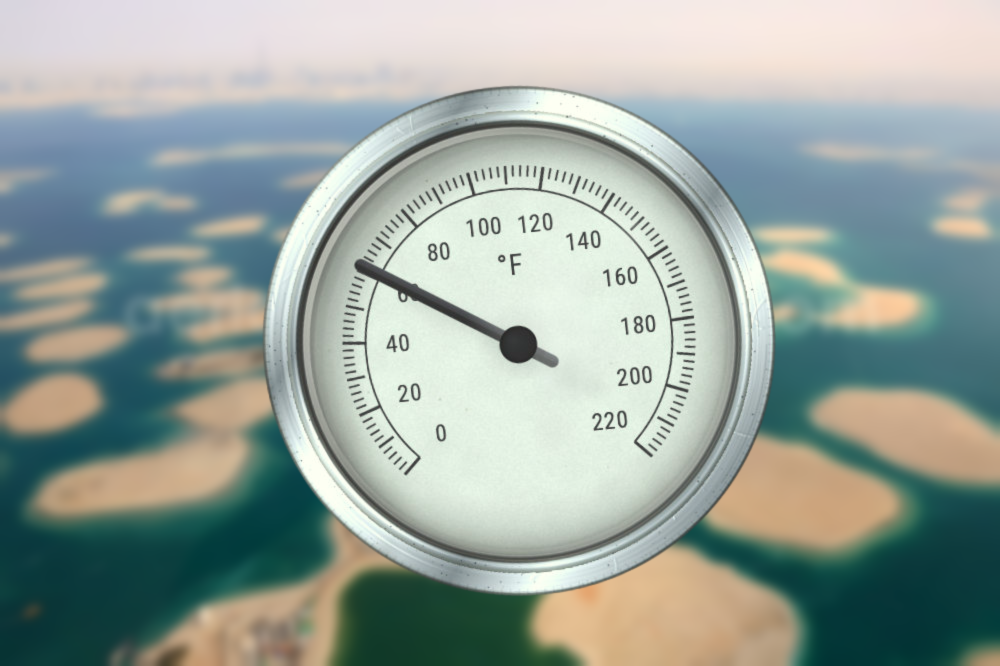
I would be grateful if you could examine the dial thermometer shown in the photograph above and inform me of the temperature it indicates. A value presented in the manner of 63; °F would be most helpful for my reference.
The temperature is 62; °F
